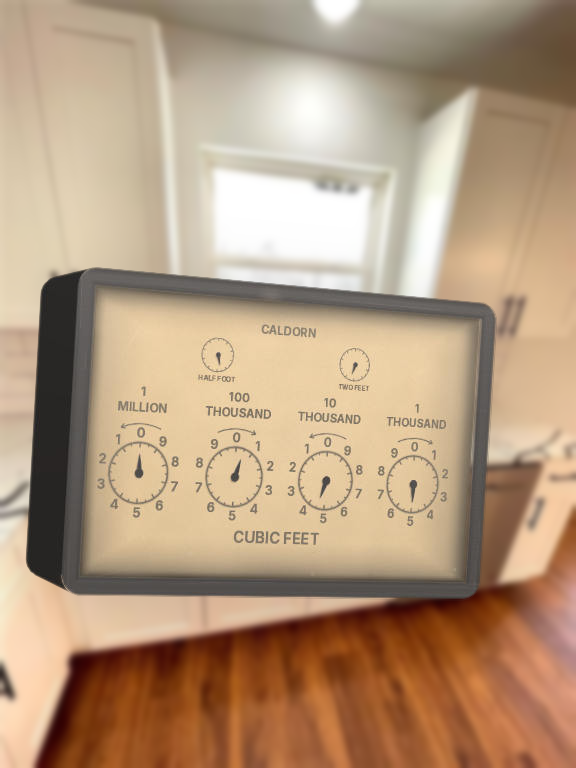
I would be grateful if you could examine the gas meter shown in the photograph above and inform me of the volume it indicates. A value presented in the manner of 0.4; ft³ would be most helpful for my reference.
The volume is 4500; ft³
